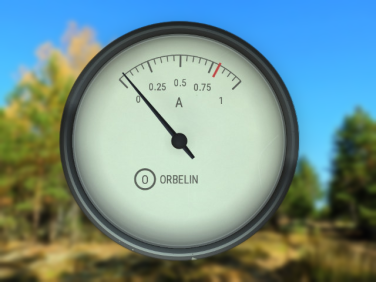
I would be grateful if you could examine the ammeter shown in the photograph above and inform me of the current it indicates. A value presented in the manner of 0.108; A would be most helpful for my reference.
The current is 0.05; A
